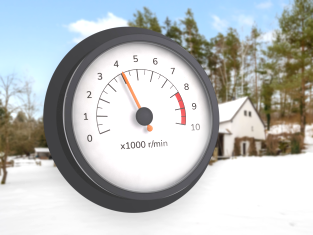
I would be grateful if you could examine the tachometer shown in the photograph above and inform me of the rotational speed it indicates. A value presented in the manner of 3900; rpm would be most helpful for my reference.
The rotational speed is 4000; rpm
